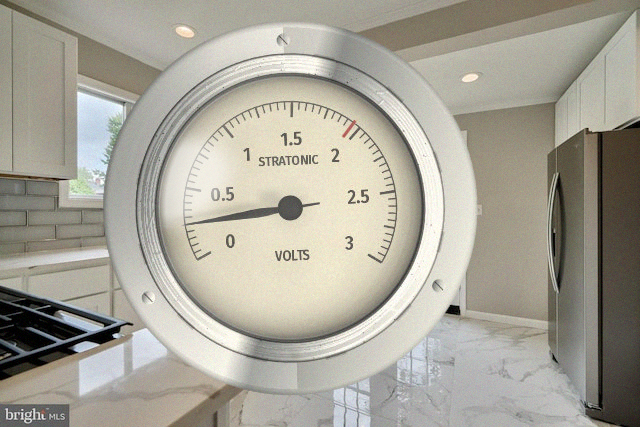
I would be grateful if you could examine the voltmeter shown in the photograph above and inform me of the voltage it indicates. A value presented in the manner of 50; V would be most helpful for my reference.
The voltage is 0.25; V
